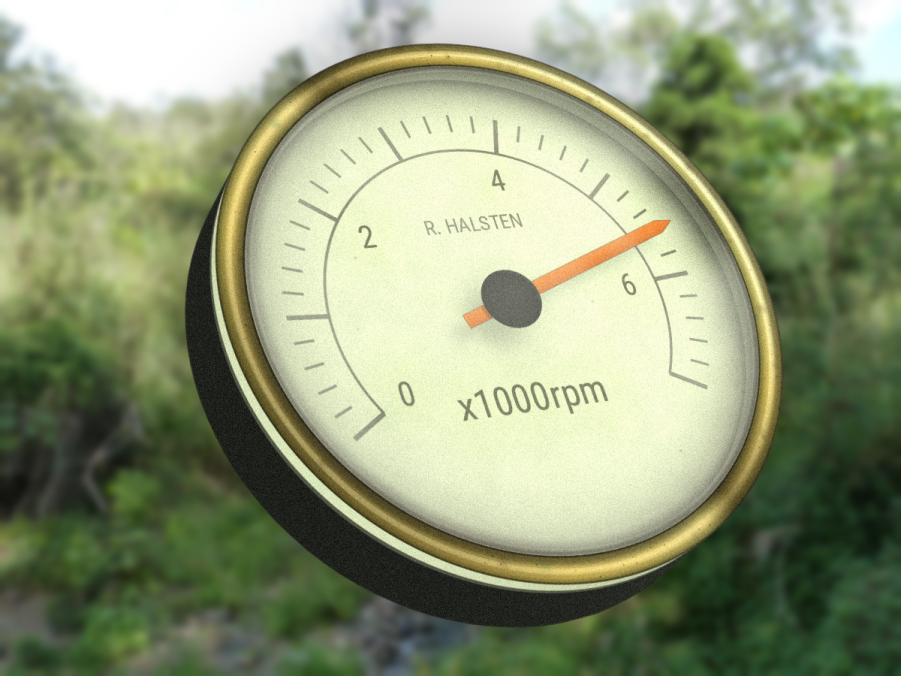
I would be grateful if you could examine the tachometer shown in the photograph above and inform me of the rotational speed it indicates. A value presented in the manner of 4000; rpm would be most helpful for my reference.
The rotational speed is 5600; rpm
